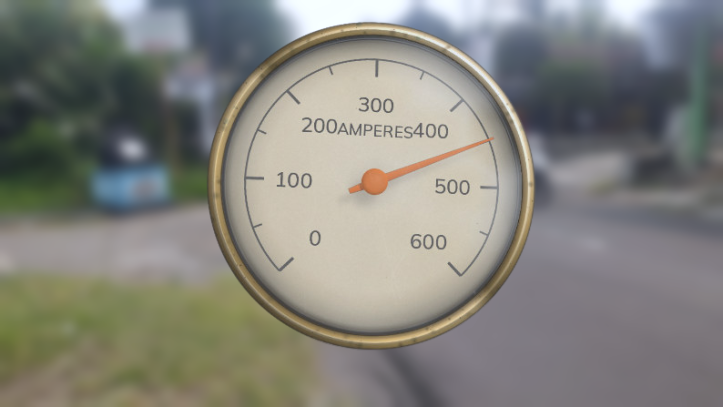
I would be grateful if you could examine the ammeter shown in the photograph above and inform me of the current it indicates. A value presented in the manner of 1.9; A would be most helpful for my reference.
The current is 450; A
